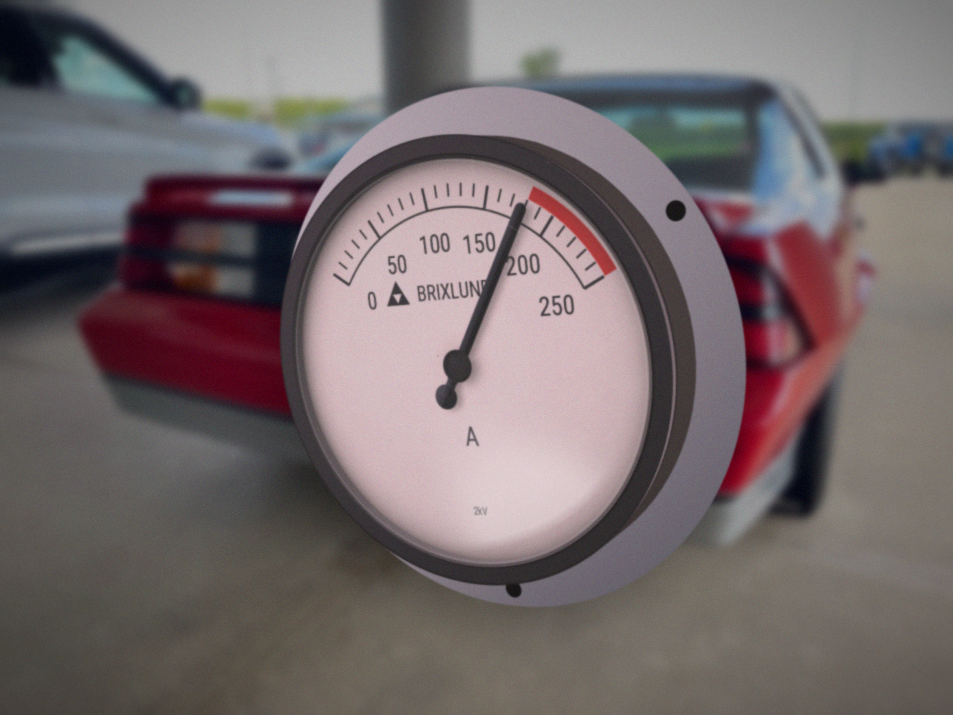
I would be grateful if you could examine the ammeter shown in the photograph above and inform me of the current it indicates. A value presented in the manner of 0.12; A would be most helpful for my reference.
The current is 180; A
